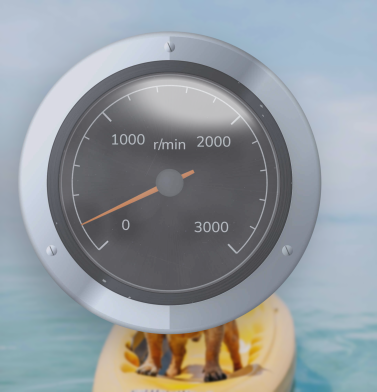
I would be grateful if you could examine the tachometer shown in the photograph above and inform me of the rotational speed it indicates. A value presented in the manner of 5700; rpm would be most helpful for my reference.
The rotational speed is 200; rpm
